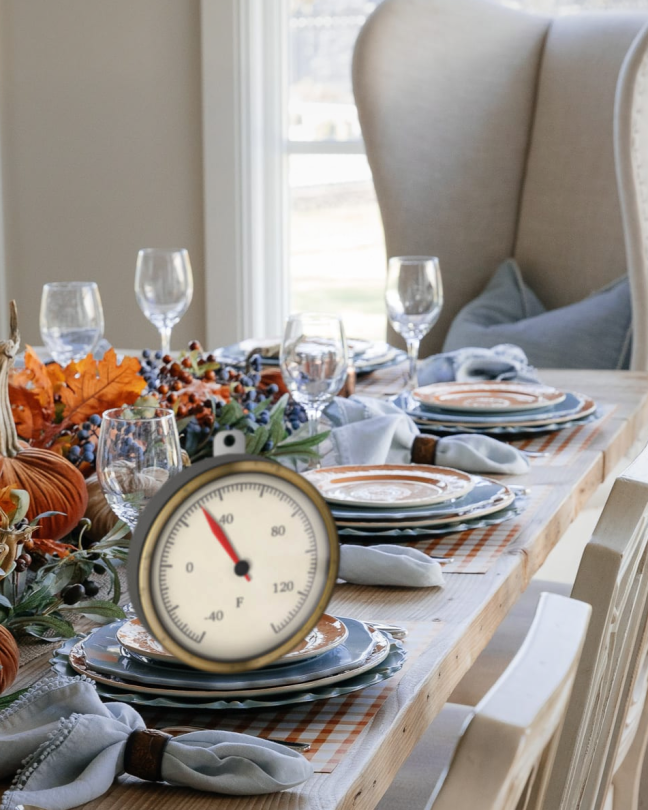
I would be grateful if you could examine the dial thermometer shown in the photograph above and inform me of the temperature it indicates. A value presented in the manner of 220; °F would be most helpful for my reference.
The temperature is 30; °F
